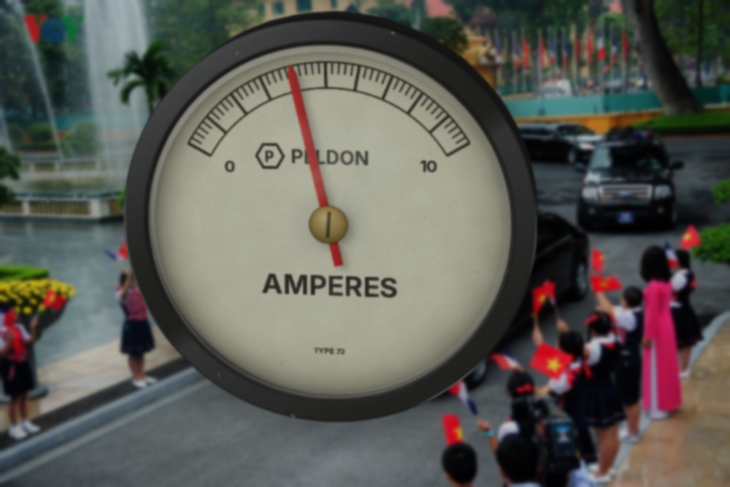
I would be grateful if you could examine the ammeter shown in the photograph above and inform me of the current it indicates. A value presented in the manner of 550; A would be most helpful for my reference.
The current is 4; A
